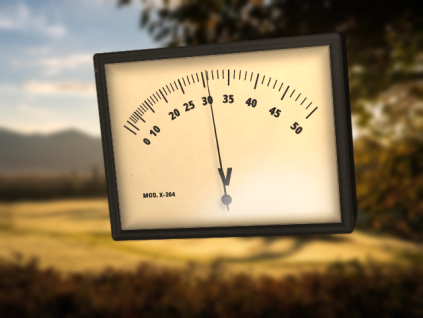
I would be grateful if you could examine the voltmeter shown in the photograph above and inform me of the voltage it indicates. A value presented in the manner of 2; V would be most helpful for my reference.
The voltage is 31; V
